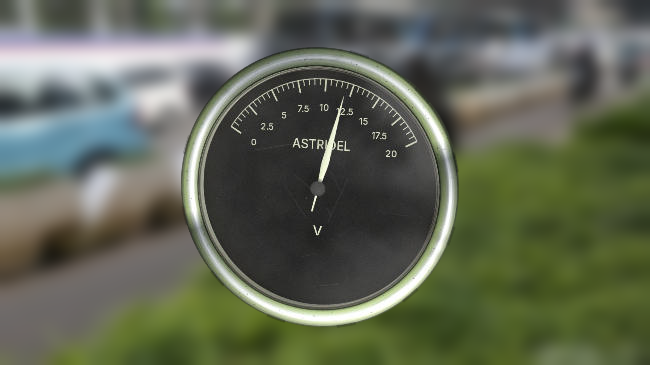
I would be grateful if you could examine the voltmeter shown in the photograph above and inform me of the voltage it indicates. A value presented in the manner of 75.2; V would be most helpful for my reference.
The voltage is 12; V
